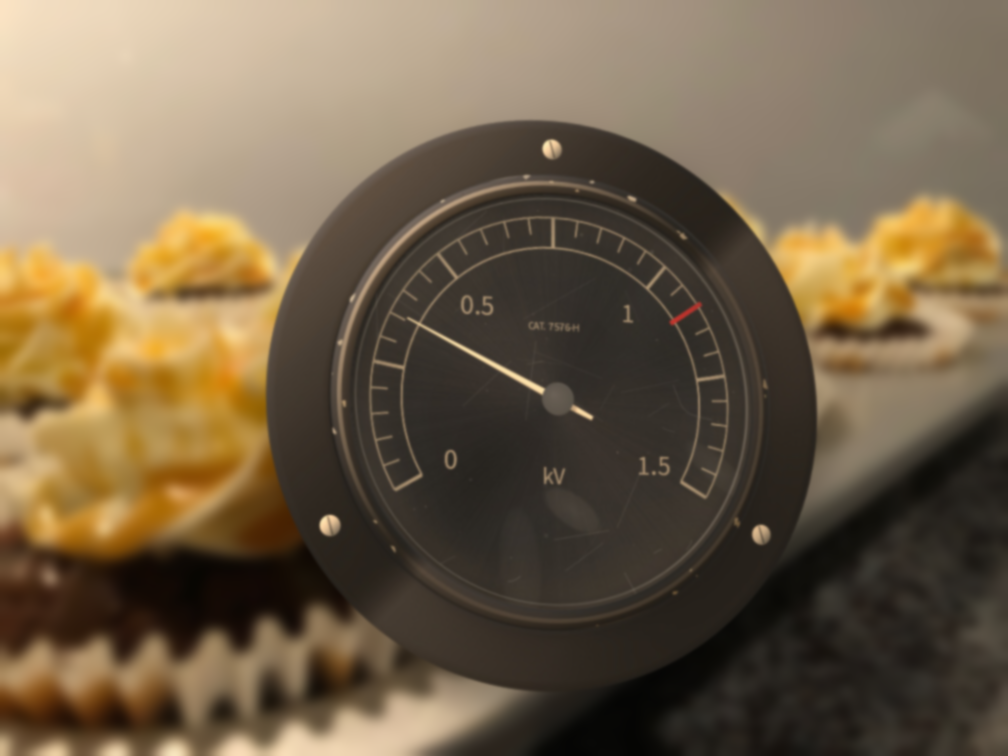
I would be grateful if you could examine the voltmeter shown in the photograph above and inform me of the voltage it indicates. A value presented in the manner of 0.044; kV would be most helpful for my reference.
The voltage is 0.35; kV
